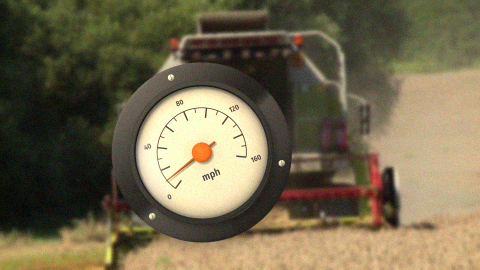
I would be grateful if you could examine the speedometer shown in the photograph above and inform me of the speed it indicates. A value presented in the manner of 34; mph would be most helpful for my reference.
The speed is 10; mph
